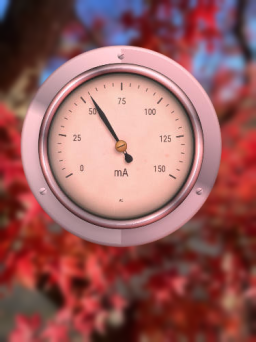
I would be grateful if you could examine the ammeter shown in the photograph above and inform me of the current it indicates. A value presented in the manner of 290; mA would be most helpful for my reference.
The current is 55; mA
